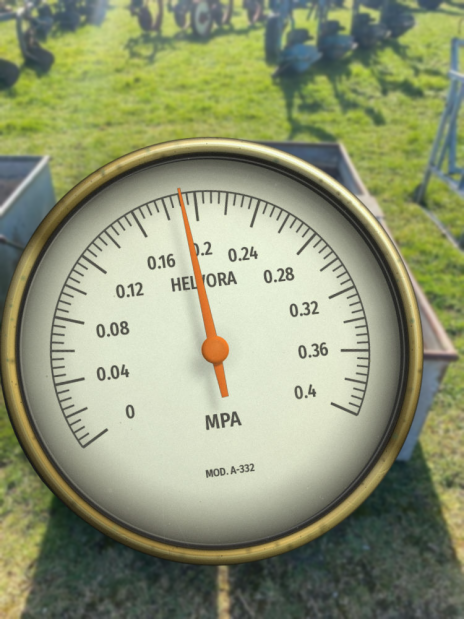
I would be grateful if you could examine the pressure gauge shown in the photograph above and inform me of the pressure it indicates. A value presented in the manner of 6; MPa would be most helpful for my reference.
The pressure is 0.19; MPa
